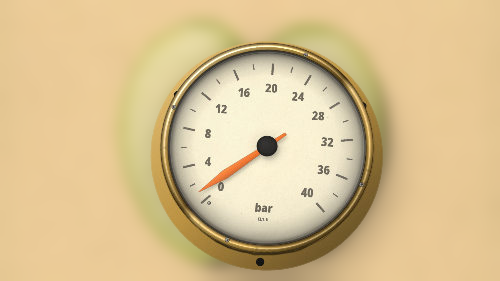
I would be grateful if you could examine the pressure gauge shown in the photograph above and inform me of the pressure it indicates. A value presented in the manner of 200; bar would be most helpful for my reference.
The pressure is 1; bar
